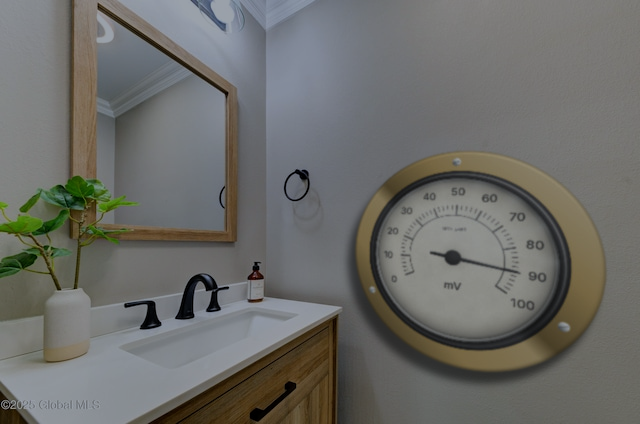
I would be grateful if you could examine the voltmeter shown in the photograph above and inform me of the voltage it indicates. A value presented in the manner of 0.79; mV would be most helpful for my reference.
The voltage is 90; mV
